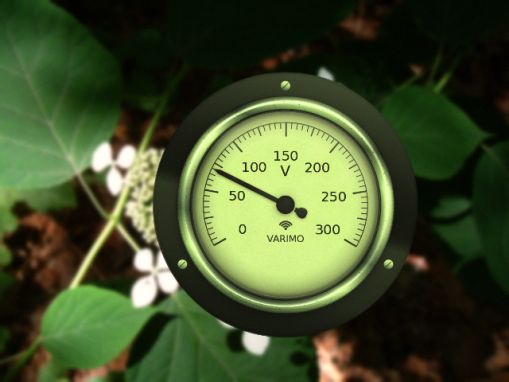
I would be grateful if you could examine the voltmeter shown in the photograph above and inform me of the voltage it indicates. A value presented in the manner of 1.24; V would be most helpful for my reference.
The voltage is 70; V
